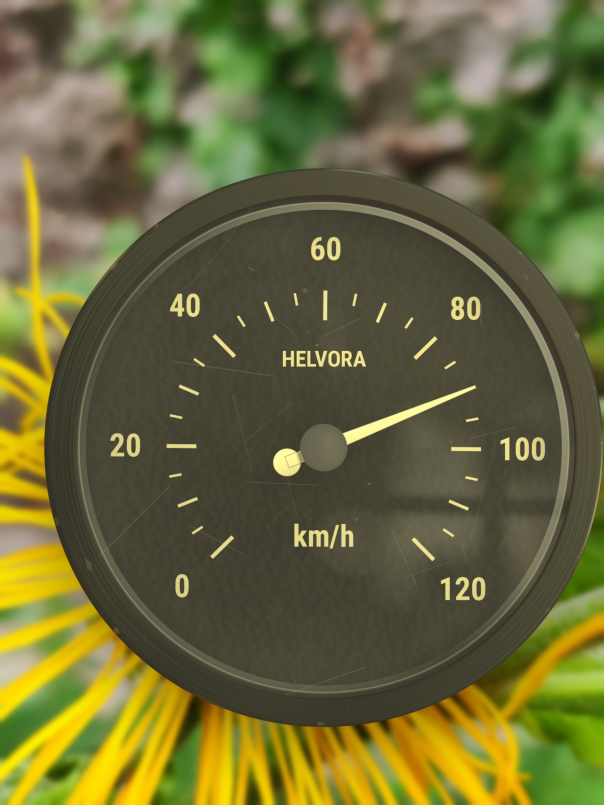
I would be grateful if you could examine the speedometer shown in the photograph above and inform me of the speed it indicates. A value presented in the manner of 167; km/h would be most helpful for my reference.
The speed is 90; km/h
